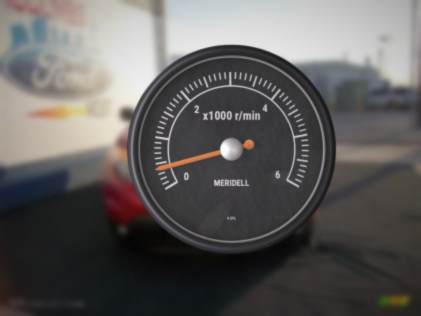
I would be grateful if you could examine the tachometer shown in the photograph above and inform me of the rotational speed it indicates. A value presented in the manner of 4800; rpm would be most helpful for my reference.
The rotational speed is 400; rpm
